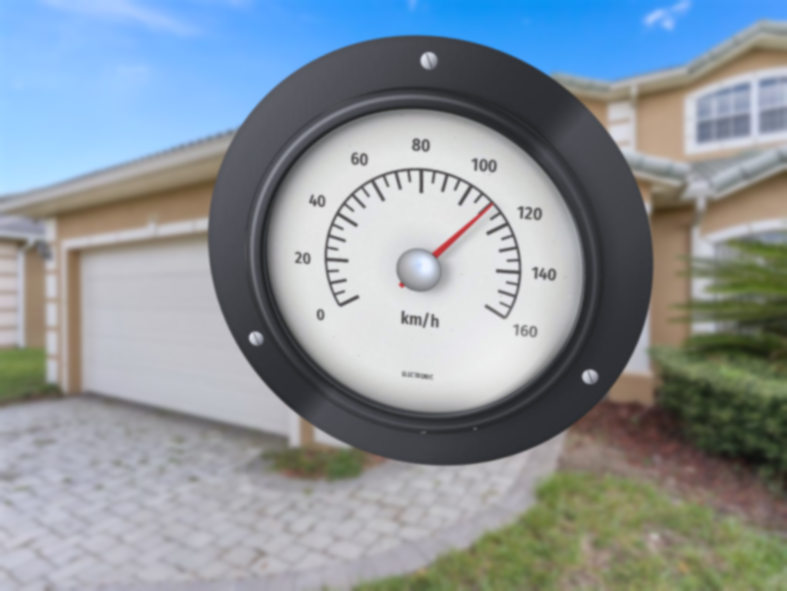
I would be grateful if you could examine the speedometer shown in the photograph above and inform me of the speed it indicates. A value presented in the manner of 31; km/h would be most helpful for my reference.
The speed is 110; km/h
